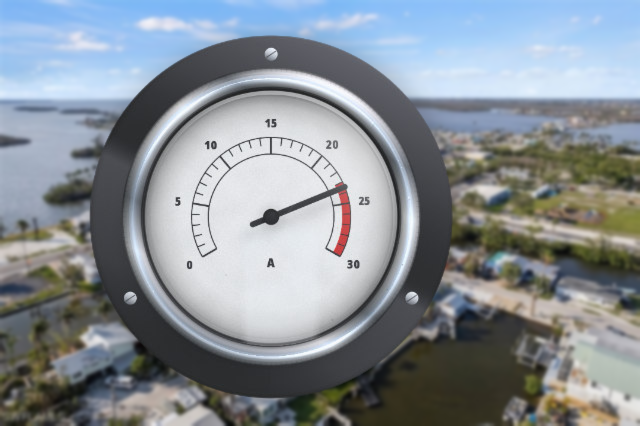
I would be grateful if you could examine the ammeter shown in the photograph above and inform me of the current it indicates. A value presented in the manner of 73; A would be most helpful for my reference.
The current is 23.5; A
